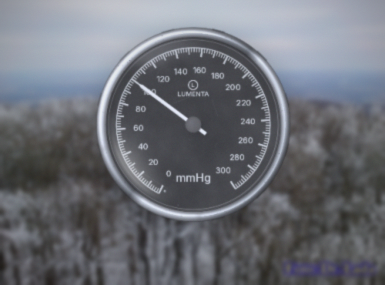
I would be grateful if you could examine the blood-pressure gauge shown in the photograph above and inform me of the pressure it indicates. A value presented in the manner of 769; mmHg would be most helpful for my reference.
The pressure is 100; mmHg
